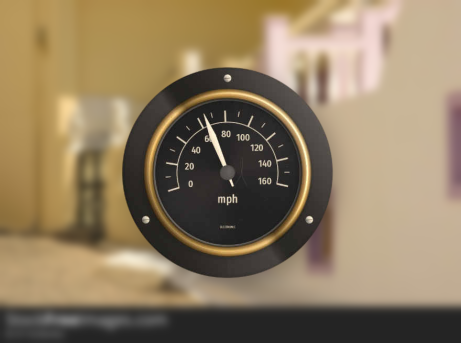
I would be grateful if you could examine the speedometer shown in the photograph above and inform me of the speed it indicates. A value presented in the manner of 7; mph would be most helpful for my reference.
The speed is 65; mph
